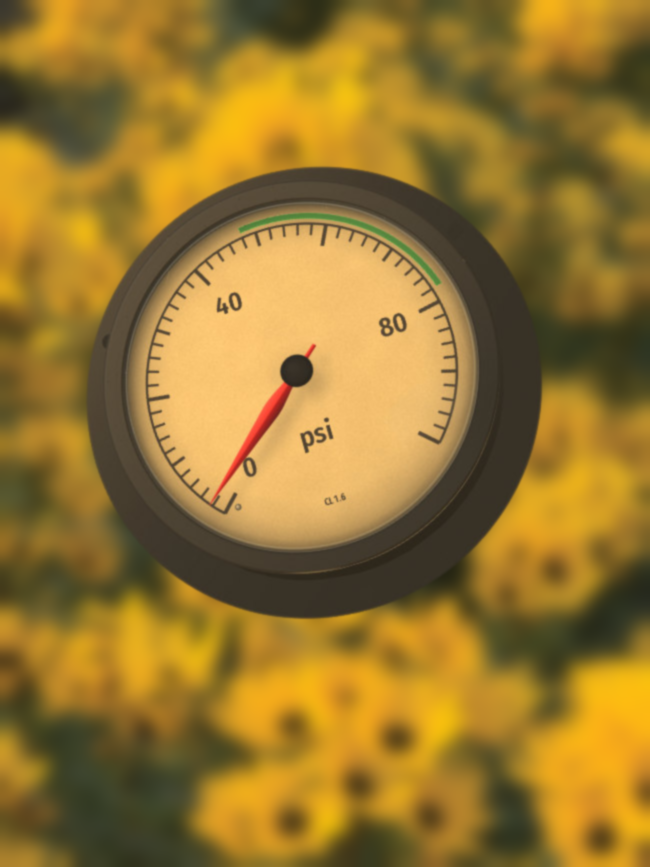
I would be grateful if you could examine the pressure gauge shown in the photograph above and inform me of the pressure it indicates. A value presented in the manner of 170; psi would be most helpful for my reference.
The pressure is 2; psi
